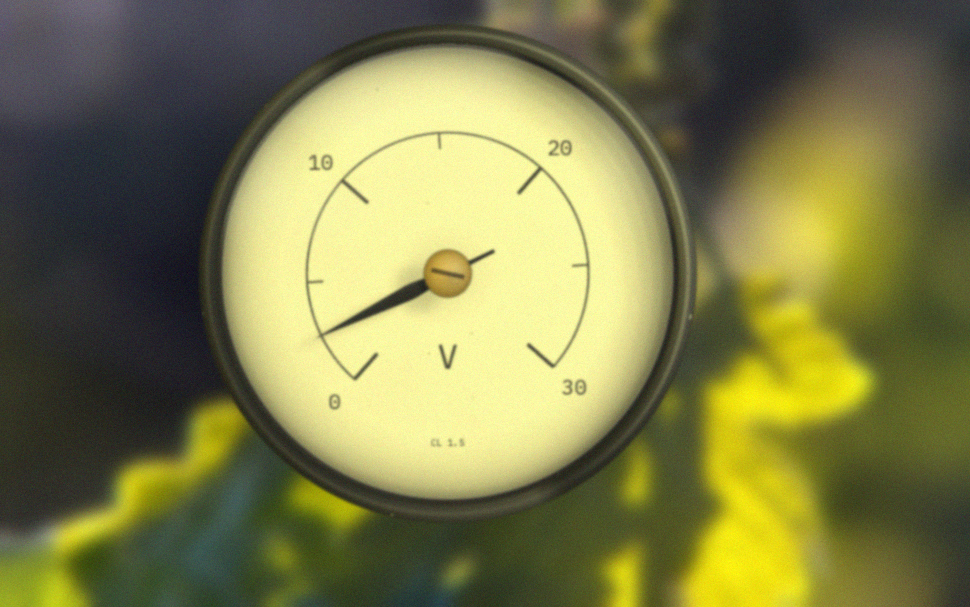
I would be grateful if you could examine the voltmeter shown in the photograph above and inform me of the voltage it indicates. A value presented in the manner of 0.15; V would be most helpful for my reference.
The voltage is 2.5; V
